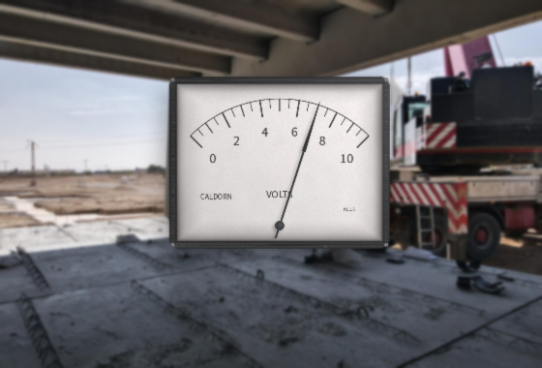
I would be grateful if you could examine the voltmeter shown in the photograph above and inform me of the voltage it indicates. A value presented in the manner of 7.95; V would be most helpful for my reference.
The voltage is 7; V
